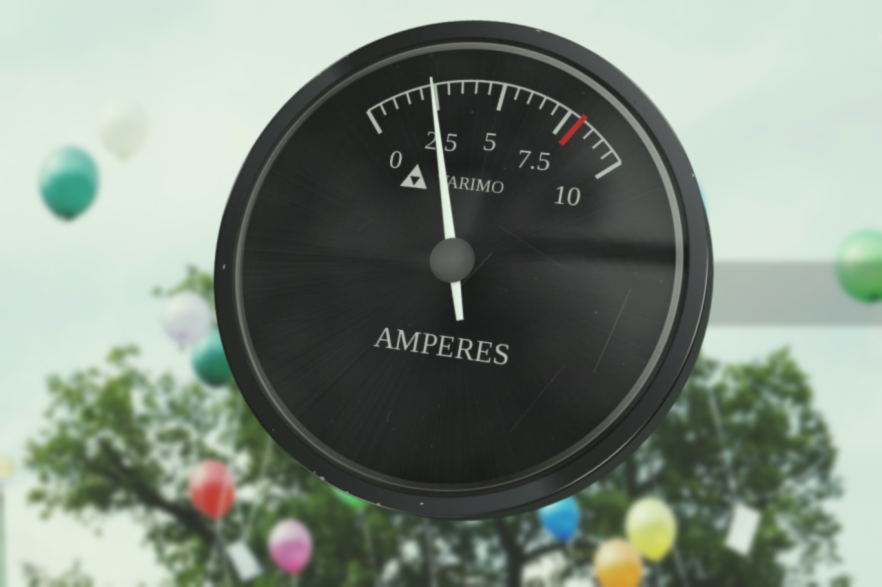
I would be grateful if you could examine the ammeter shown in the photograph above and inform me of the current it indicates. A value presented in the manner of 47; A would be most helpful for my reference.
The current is 2.5; A
